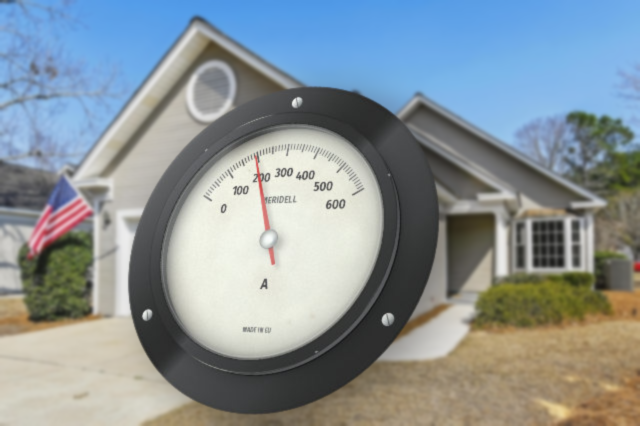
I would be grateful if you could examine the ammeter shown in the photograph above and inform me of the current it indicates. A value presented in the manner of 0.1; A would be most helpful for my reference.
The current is 200; A
